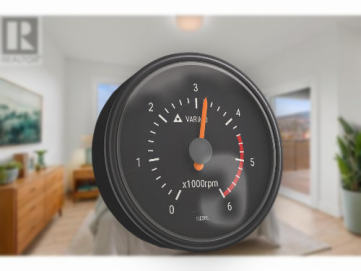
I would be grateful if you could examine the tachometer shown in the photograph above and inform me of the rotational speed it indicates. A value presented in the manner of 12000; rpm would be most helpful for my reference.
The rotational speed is 3200; rpm
